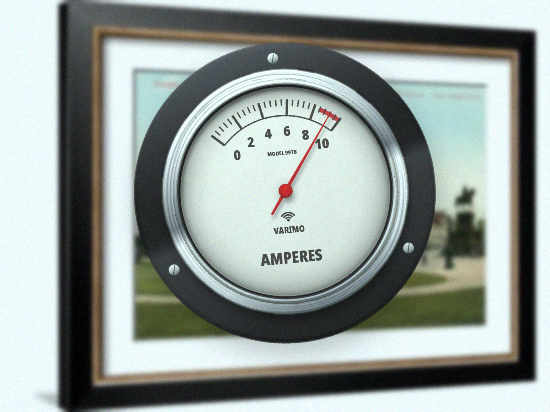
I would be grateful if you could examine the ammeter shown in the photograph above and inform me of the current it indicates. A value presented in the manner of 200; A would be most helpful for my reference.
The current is 9.2; A
